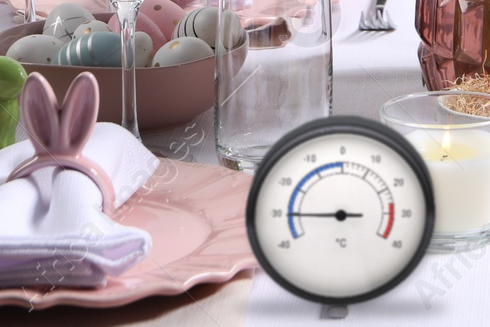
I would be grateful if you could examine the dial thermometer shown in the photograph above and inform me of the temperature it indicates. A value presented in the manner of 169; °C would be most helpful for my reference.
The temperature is -30; °C
